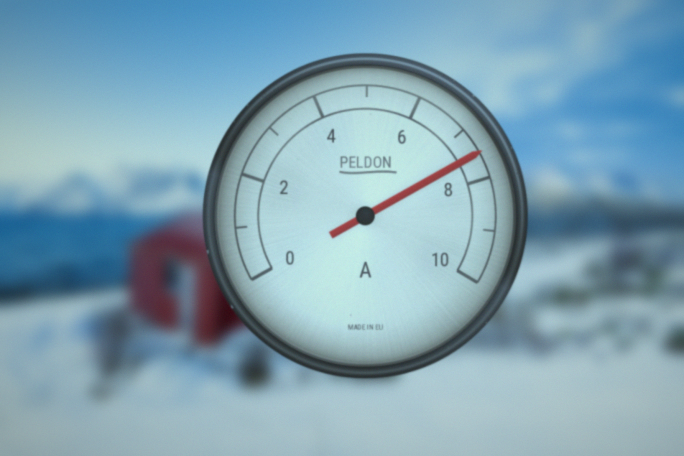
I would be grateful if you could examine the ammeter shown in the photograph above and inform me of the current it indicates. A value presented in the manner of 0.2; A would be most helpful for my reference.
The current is 7.5; A
